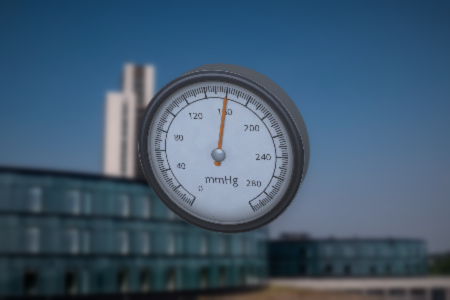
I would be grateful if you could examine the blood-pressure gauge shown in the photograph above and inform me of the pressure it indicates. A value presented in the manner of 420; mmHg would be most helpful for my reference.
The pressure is 160; mmHg
